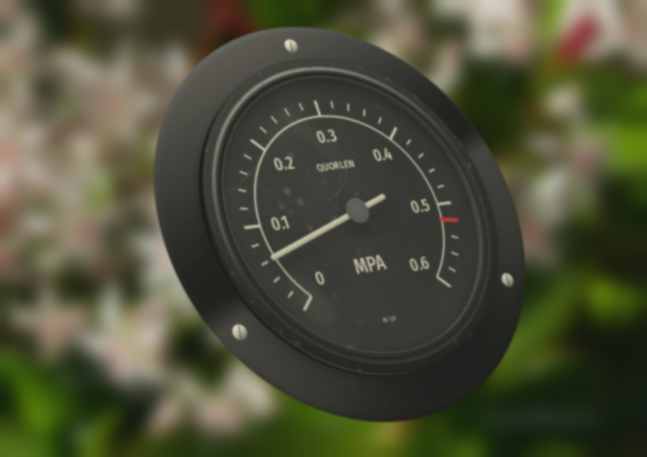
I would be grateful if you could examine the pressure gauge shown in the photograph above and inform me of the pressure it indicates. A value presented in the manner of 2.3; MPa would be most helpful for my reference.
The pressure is 0.06; MPa
